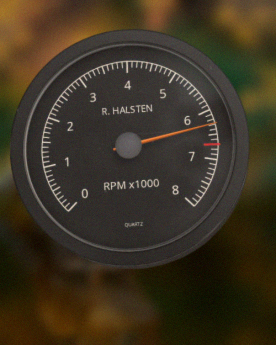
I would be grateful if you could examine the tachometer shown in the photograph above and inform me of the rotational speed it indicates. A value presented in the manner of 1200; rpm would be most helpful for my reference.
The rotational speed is 6300; rpm
